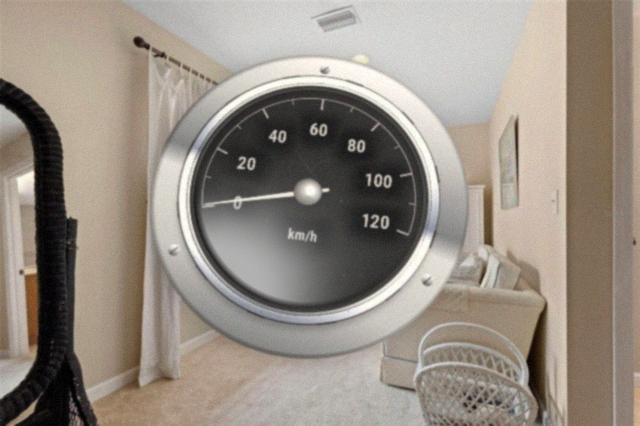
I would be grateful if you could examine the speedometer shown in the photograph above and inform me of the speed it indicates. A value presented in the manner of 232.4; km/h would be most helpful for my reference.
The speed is 0; km/h
